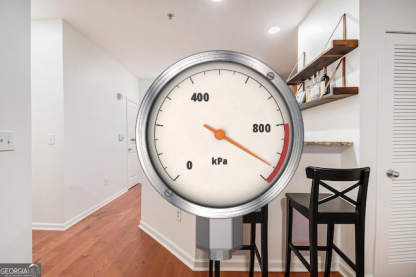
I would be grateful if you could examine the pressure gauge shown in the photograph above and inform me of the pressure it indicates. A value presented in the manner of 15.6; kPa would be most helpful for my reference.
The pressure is 950; kPa
